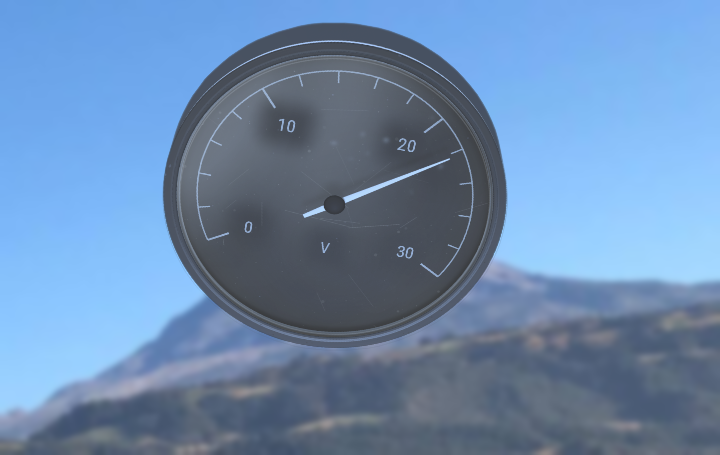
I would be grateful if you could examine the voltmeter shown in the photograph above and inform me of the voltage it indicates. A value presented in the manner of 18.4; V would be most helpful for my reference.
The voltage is 22; V
